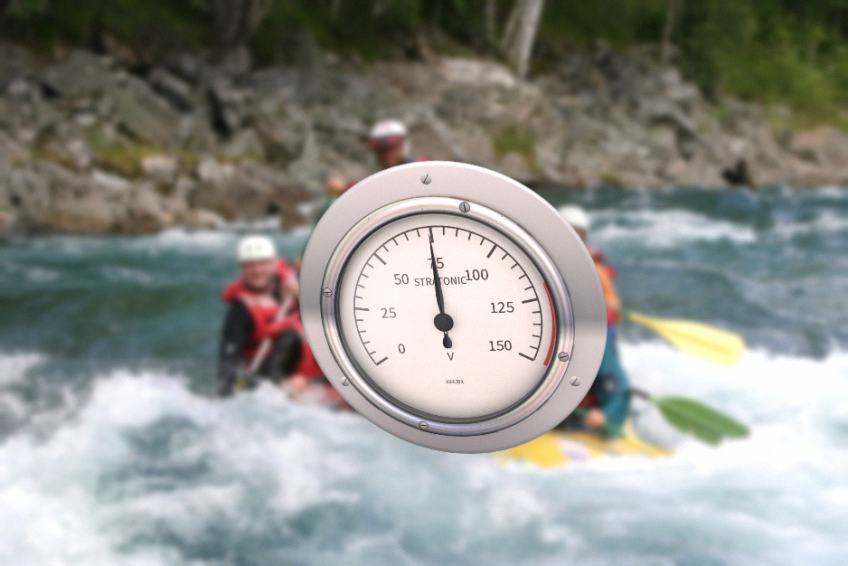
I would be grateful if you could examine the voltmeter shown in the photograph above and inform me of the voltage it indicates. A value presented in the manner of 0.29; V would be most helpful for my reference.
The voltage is 75; V
